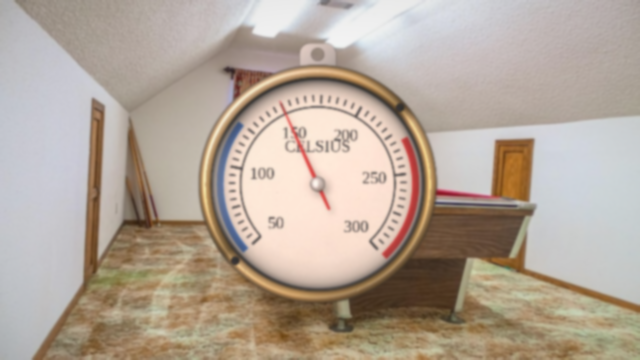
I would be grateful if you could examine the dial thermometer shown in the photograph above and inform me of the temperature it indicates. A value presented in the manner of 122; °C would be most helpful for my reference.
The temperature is 150; °C
